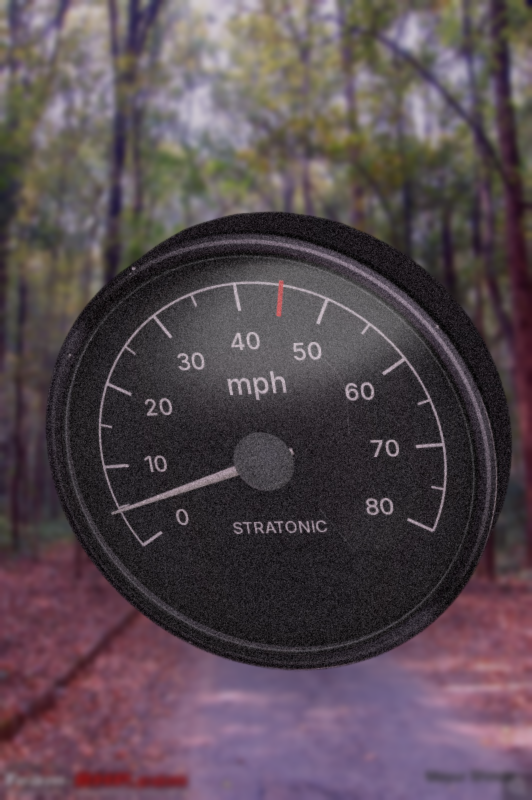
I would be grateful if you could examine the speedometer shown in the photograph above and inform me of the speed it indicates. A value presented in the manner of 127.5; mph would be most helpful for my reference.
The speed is 5; mph
